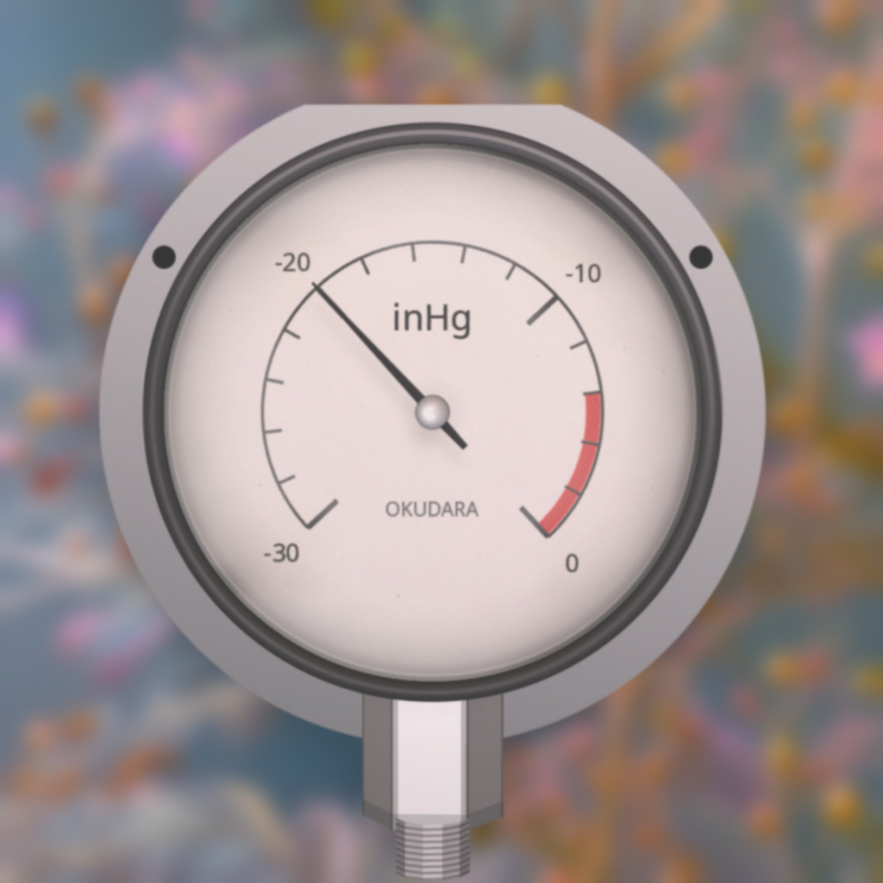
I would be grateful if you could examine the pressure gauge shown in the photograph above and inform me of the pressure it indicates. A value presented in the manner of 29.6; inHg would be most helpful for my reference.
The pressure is -20; inHg
